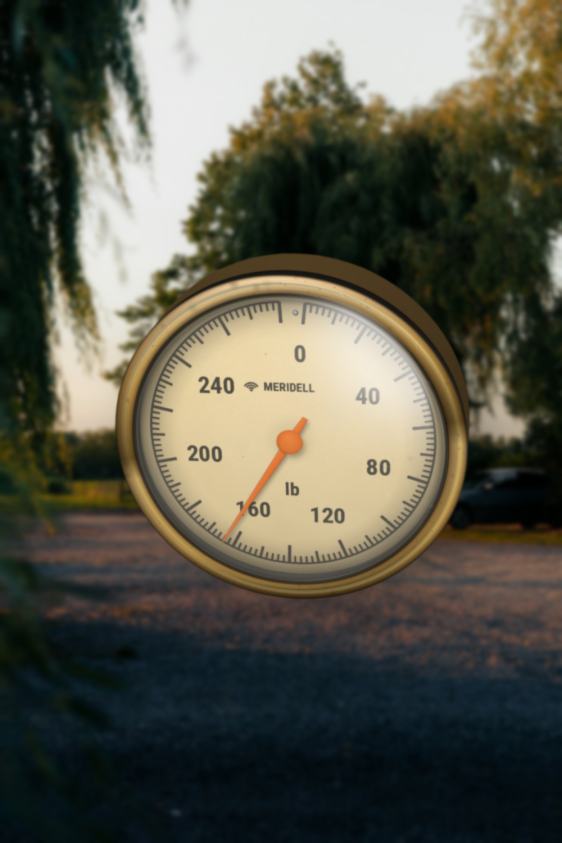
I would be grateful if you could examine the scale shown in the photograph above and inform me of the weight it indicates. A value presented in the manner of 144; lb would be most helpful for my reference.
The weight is 164; lb
